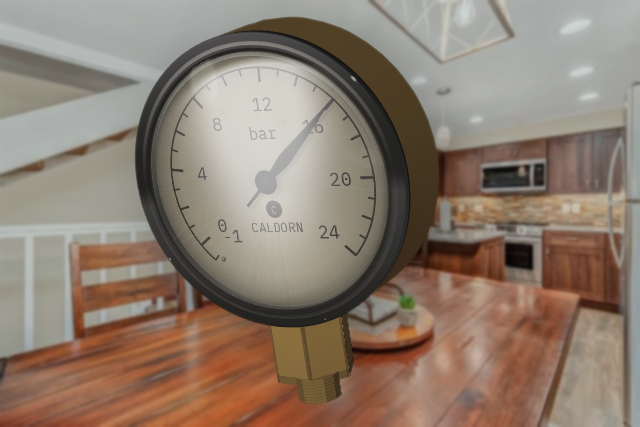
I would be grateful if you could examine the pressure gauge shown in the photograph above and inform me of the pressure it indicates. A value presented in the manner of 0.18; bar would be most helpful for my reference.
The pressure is 16; bar
